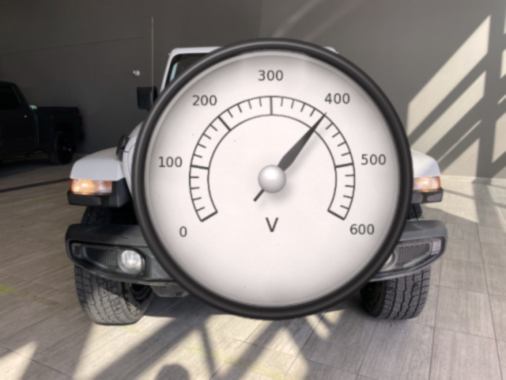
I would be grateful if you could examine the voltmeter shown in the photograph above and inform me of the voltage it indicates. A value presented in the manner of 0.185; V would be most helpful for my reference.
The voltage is 400; V
